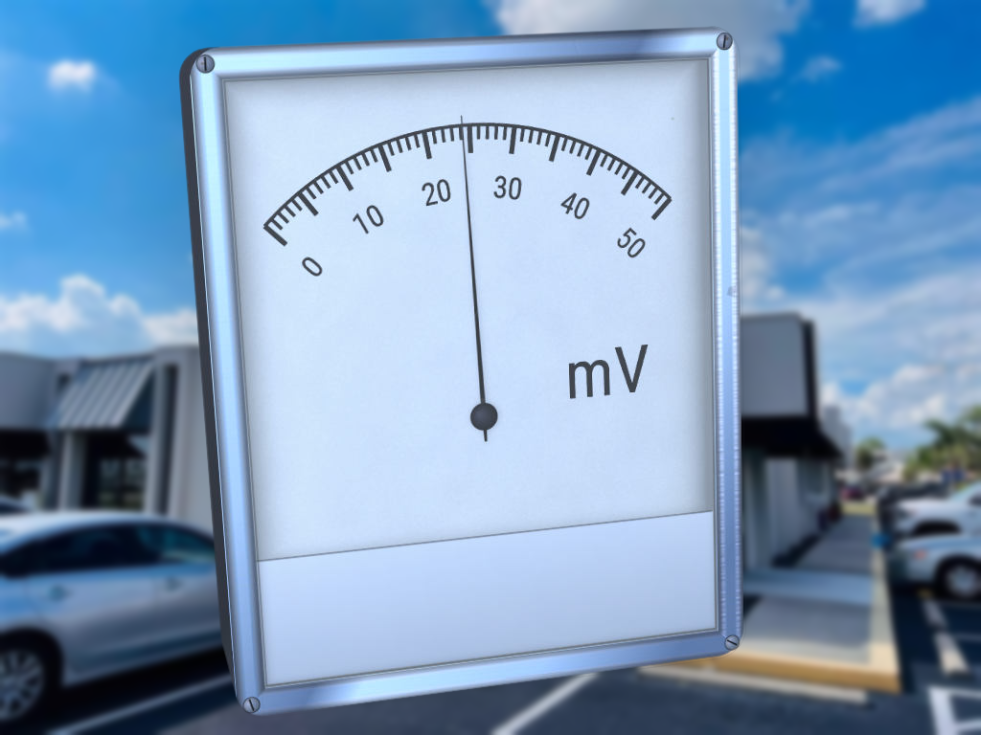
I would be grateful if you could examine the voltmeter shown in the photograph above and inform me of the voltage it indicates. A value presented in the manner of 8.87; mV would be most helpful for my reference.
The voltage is 24; mV
